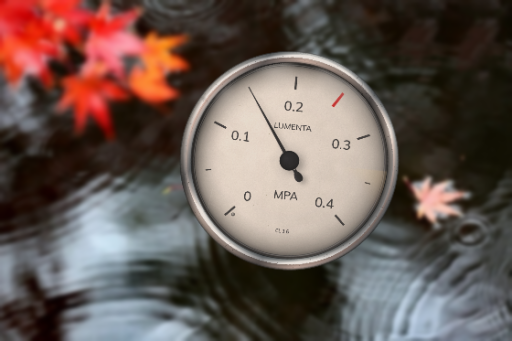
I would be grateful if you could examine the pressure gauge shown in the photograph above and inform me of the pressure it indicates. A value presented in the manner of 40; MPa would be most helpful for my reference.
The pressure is 0.15; MPa
